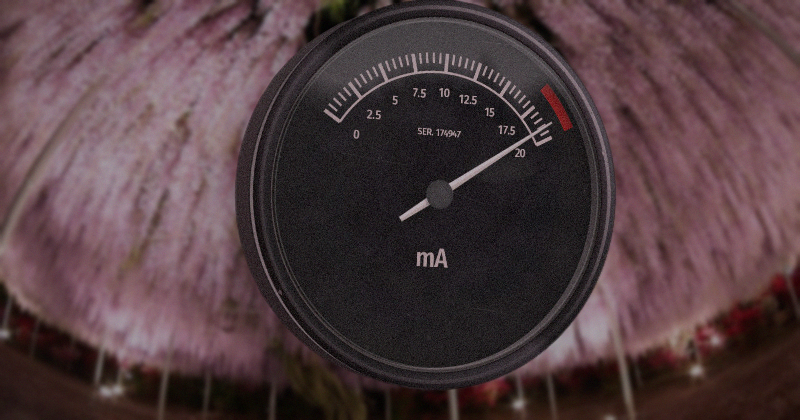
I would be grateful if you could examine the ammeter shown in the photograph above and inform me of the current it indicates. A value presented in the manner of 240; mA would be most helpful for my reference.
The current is 19; mA
